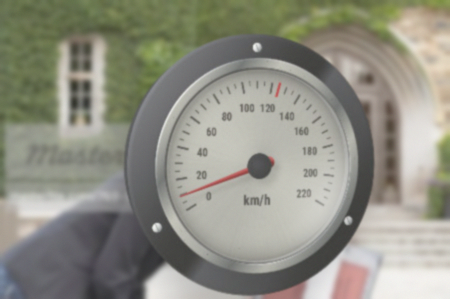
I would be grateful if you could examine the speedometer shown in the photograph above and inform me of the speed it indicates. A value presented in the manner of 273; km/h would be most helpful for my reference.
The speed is 10; km/h
